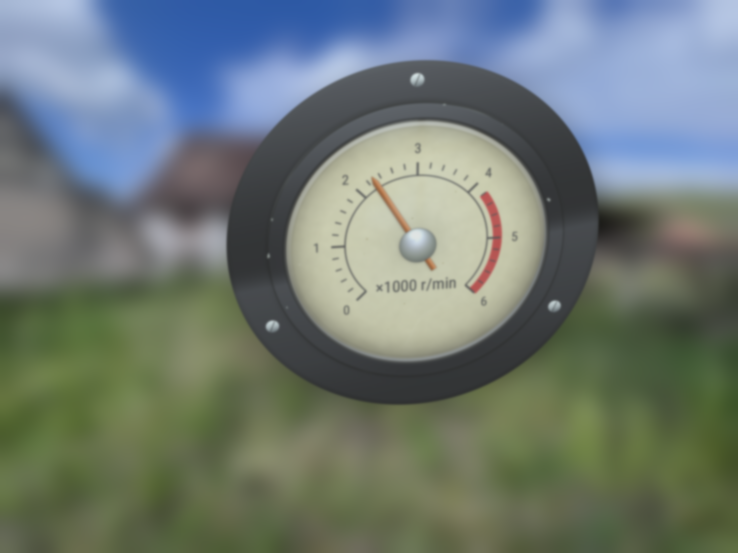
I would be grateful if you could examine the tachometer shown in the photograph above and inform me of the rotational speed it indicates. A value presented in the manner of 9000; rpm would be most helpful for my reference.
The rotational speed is 2300; rpm
